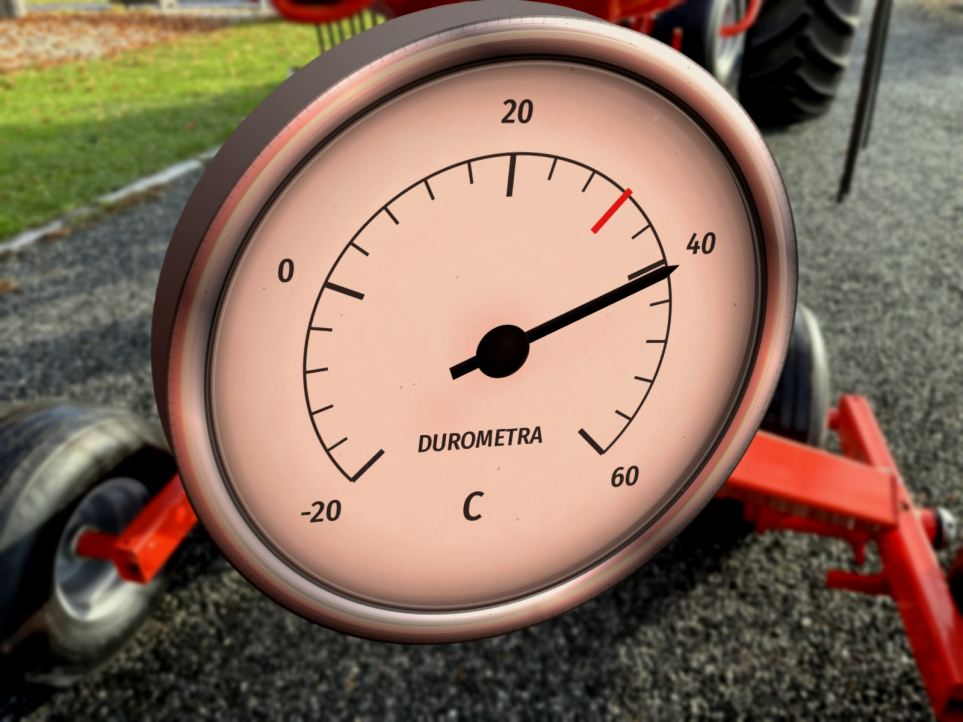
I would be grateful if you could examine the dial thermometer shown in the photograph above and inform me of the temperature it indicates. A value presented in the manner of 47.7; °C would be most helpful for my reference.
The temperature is 40; °C
